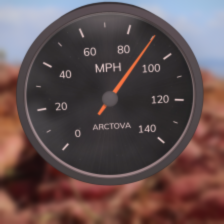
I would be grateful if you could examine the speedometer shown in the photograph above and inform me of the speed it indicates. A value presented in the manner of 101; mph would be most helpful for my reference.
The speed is 90; mph
